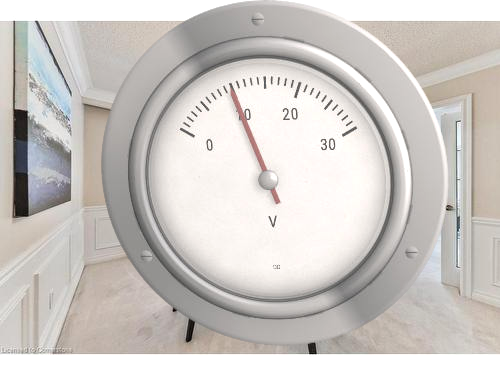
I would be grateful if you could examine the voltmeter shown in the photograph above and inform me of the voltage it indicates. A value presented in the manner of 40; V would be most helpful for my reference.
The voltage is 10; V
